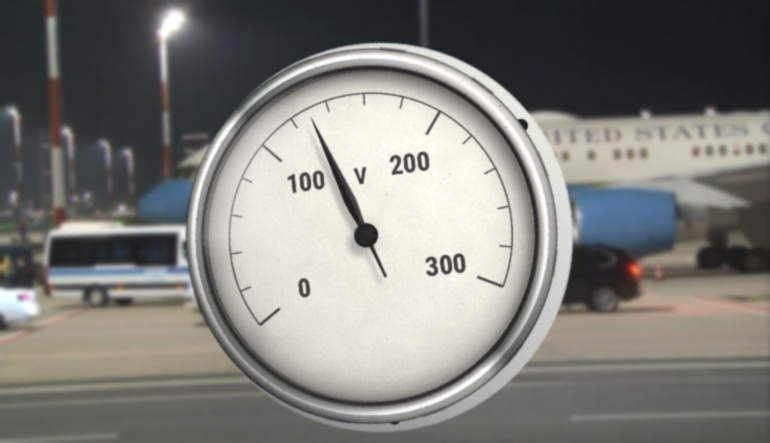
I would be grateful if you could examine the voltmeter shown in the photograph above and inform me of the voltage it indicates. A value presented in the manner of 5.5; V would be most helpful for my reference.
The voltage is 130; V
